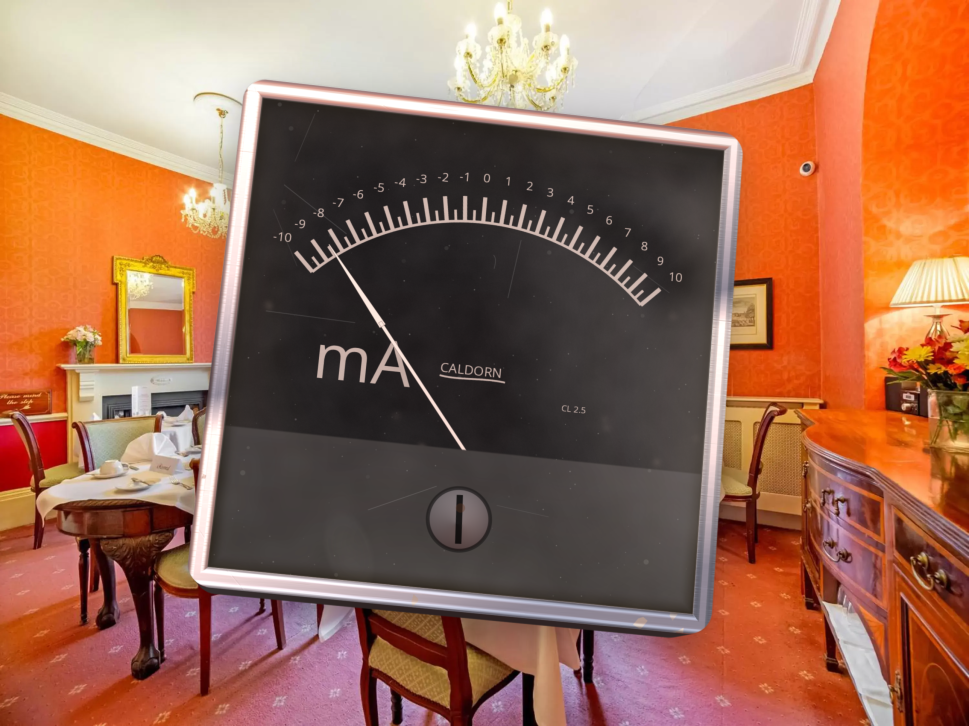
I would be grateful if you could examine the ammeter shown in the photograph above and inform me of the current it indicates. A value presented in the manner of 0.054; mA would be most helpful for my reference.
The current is -8.5; mA
